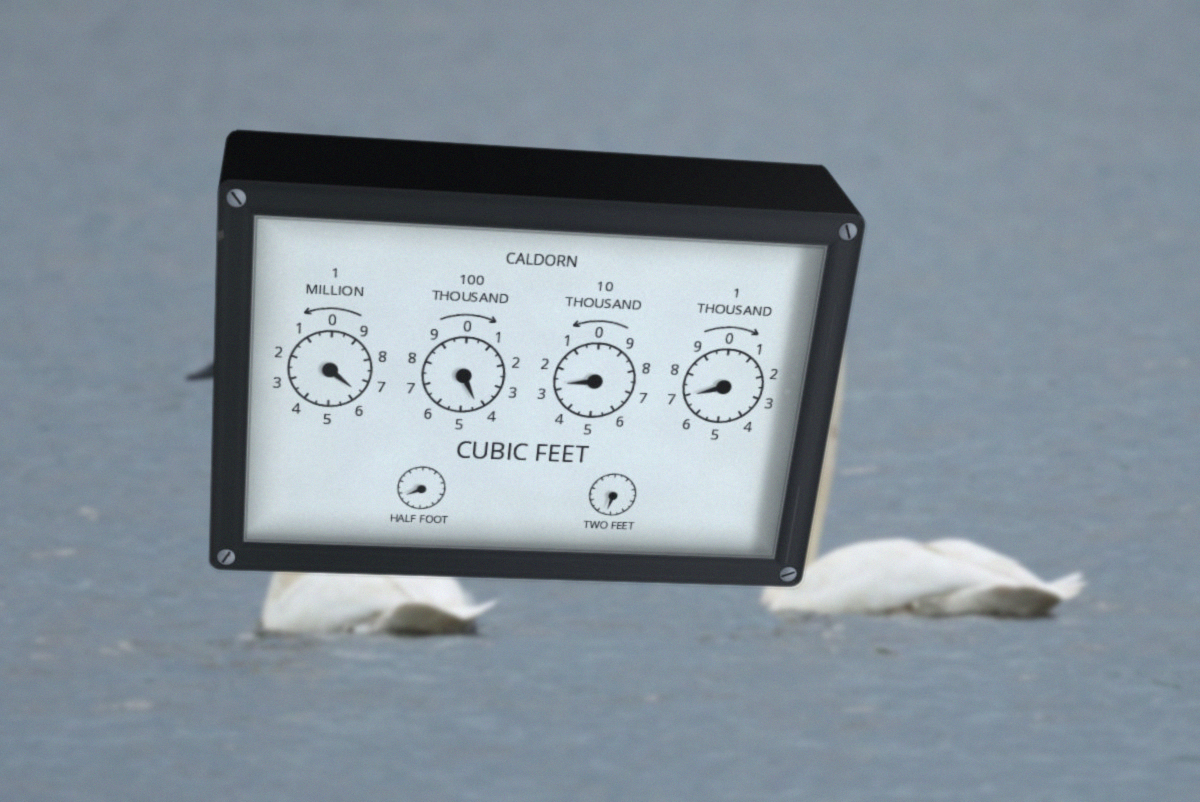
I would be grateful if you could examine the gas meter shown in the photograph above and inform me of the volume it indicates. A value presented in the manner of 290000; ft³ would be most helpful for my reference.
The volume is 642700; ft³
